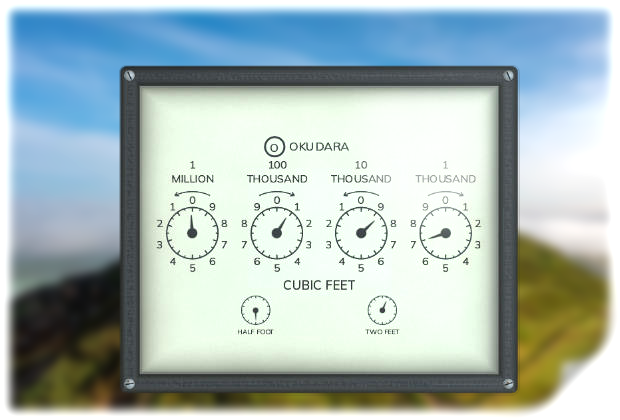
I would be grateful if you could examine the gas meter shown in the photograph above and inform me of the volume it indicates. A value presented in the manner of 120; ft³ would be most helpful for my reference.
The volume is 8700; ft³
